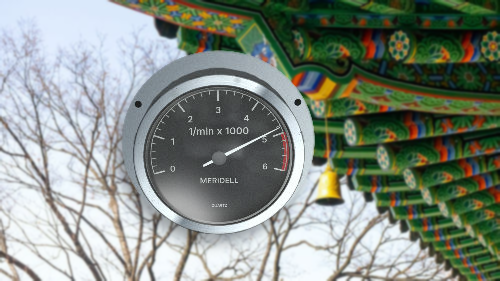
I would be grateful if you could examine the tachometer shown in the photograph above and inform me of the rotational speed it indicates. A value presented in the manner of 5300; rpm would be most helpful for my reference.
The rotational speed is 4800; rpm
